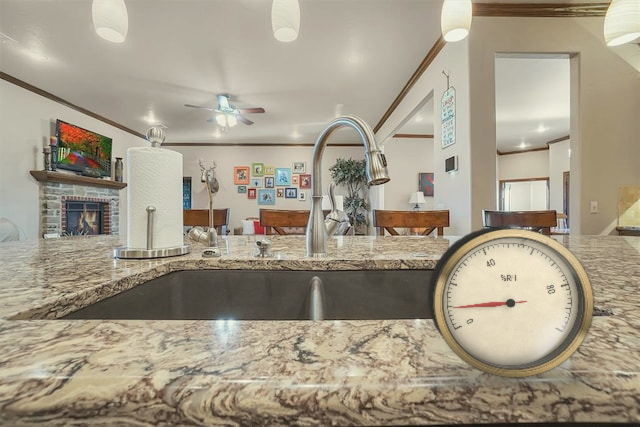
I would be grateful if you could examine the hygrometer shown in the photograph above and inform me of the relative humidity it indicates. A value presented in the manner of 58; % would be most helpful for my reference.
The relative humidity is 10; %
